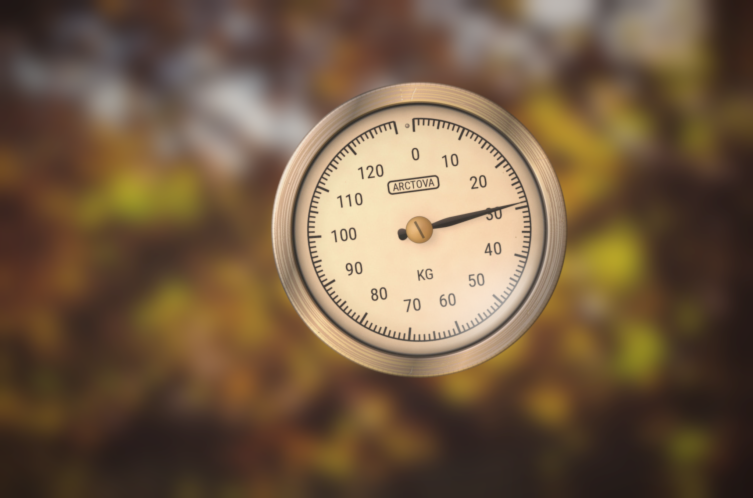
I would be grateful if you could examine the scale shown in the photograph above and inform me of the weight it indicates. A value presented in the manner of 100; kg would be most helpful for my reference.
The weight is 29; kg
